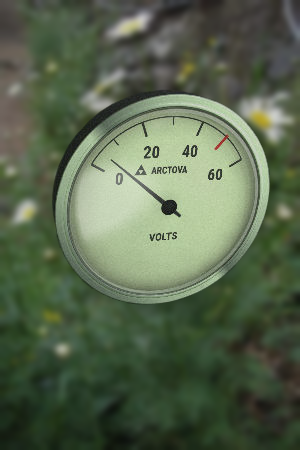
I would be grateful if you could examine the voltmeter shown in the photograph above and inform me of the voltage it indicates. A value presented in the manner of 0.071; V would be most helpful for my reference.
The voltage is 5; V
